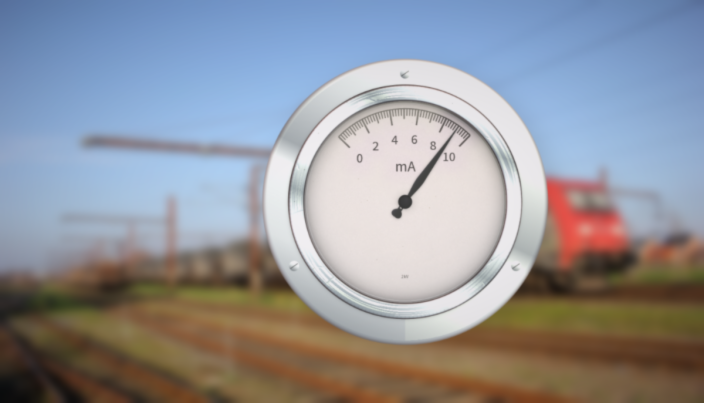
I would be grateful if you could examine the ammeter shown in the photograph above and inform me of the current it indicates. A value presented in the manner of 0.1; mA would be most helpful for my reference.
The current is 9; mA
